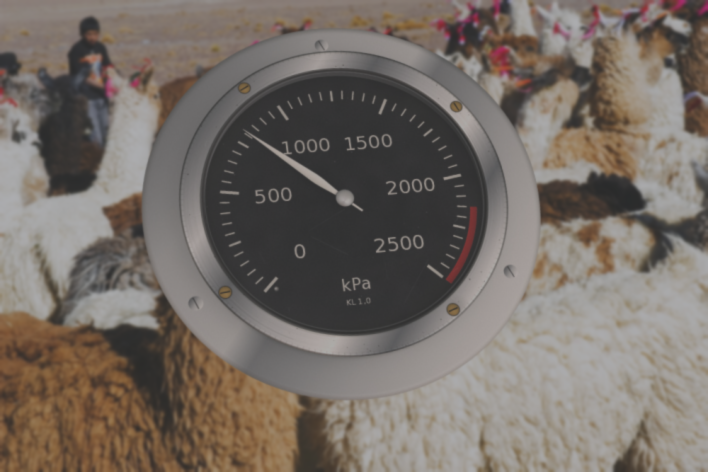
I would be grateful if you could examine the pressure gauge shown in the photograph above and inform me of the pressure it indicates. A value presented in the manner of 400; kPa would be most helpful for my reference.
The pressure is 800; kPa
